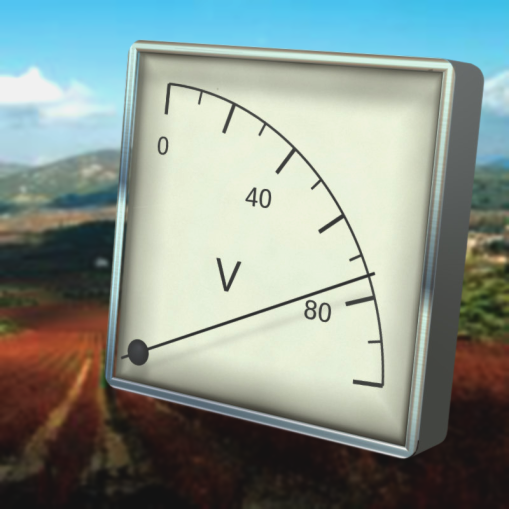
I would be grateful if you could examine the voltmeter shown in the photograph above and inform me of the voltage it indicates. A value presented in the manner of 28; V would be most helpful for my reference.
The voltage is 75; V
